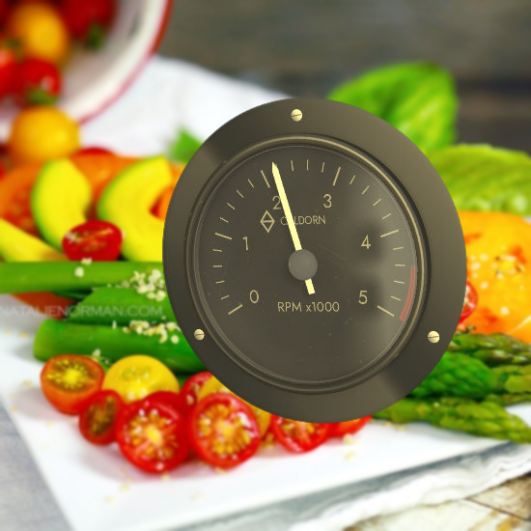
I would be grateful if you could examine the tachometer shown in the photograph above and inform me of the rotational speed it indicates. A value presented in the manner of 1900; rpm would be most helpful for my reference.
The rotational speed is 2200; rpm
